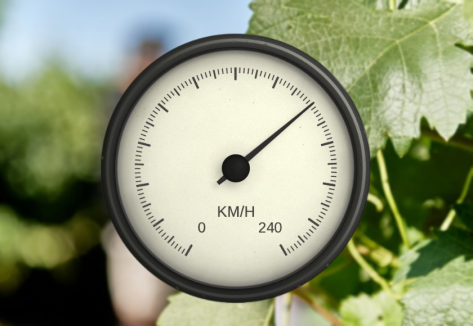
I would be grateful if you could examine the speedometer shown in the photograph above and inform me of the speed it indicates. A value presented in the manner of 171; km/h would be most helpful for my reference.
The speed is 160; km/h
